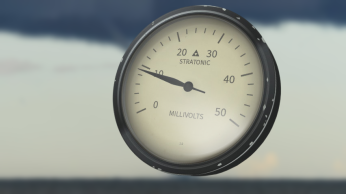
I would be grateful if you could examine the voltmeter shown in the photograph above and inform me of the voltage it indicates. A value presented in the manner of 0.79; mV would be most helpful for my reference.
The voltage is 9; mV
